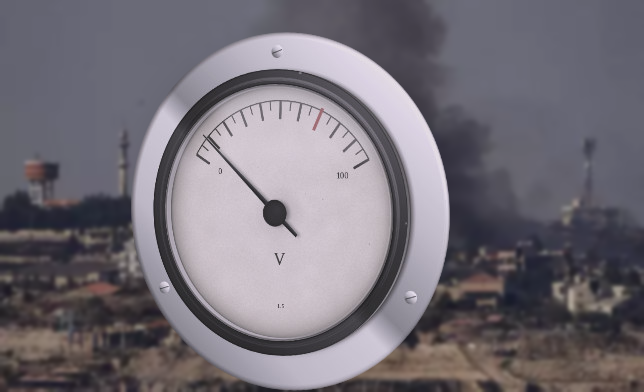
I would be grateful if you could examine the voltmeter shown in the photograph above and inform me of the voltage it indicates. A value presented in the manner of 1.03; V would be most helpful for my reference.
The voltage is 10; V
